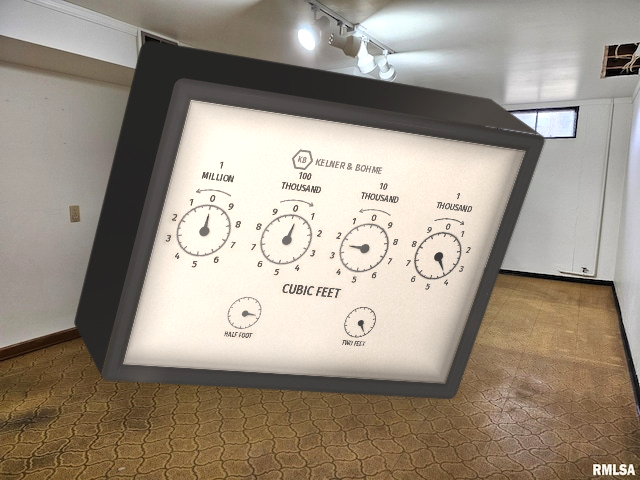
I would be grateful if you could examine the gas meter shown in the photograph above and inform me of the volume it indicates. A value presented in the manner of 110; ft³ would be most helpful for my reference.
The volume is 2400; ft³
